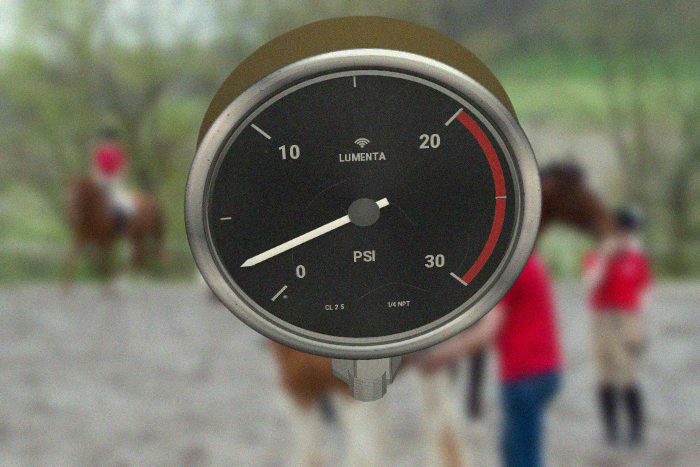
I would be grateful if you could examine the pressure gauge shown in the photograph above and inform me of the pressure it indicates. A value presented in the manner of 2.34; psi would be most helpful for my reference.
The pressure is 2.5; psi
